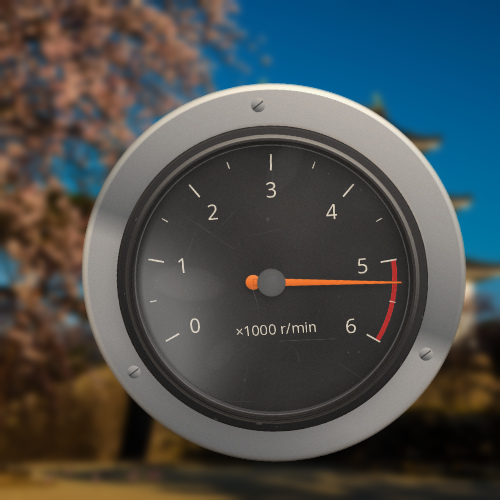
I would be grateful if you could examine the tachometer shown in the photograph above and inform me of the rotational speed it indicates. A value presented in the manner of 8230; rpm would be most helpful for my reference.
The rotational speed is 5250; rpm
